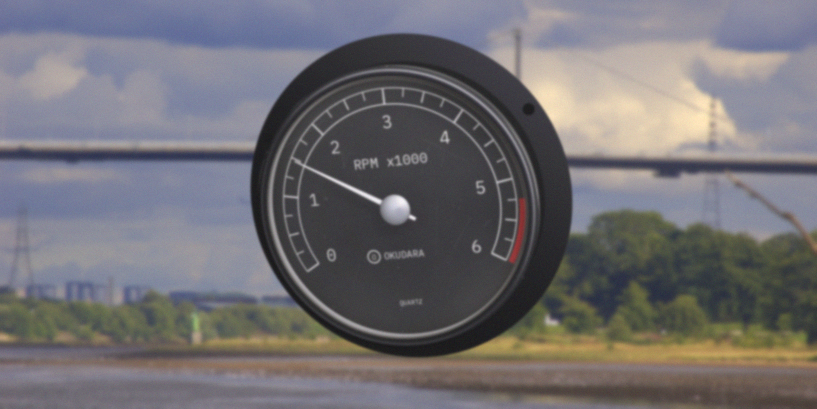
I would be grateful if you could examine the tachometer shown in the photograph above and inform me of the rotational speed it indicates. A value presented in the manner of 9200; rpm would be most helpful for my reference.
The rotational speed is 1500; rpm
